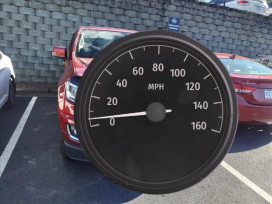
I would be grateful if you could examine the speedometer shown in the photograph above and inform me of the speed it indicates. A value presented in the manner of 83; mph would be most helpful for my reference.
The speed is 5; mph
